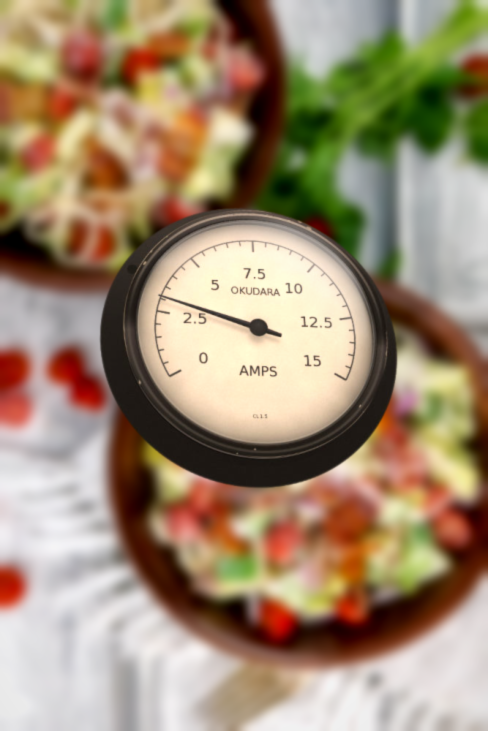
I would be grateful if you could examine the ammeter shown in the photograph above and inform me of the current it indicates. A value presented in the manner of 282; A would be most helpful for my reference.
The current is 3; A
